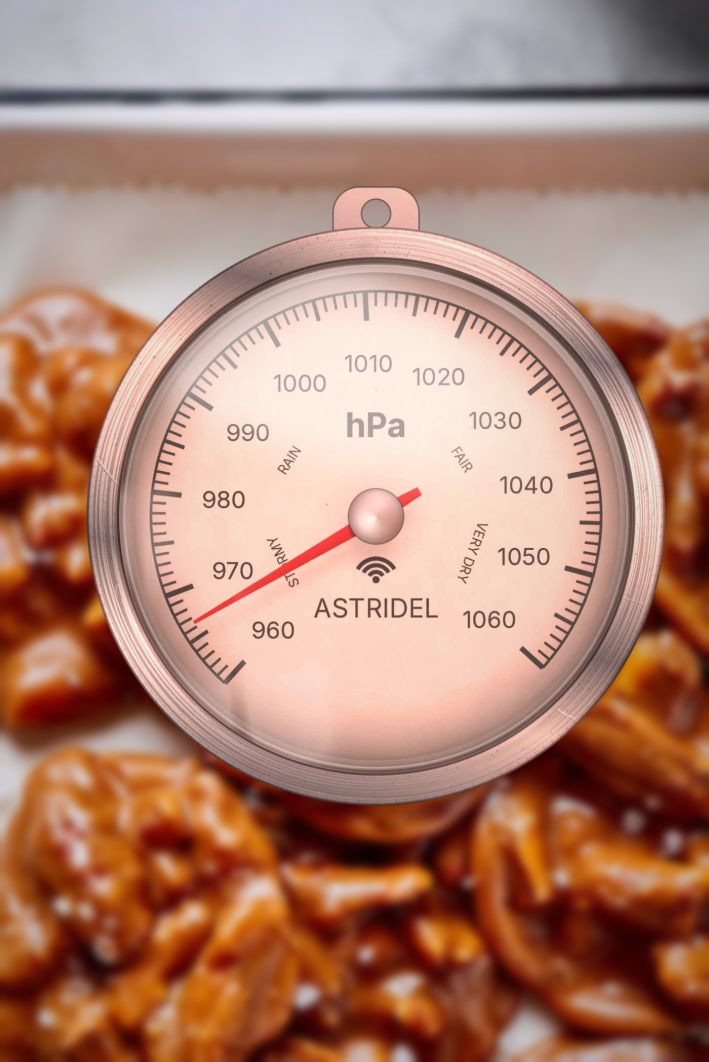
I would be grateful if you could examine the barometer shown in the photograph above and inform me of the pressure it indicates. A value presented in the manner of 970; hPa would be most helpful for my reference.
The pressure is 966.5; hPa
